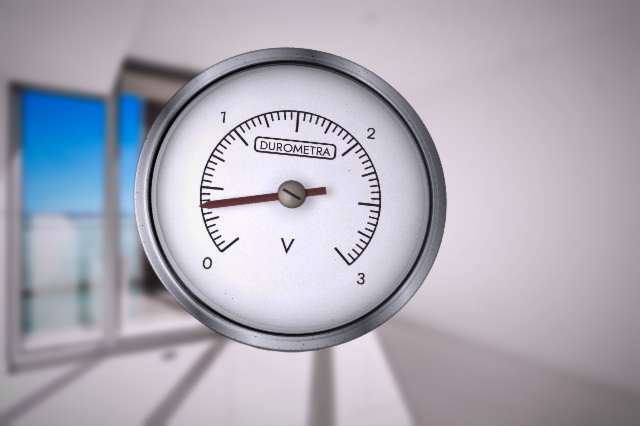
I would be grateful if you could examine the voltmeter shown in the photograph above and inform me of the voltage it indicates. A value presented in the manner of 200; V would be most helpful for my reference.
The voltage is 0.35; V
